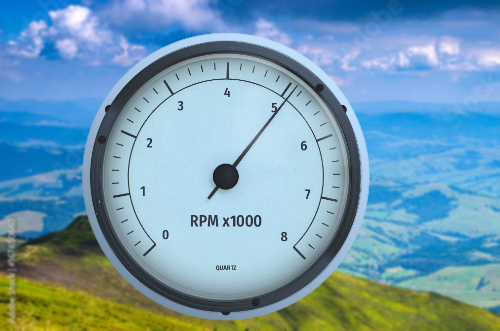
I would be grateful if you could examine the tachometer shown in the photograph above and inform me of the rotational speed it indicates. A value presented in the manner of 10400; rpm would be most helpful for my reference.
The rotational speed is 5100; rpm
